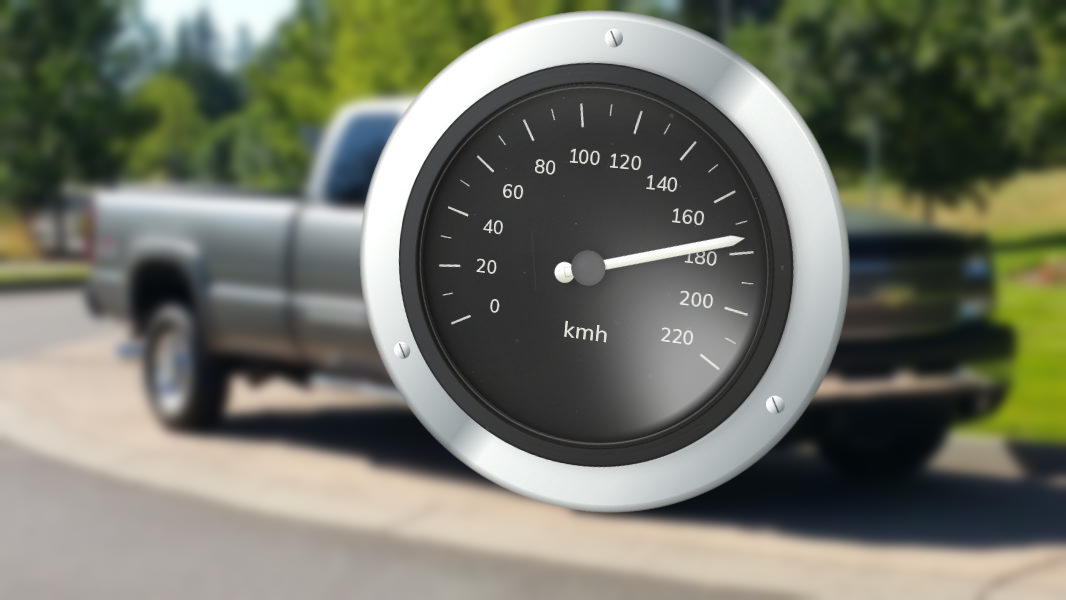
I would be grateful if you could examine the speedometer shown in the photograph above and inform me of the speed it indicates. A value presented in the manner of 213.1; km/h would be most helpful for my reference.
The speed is 175; km/h
